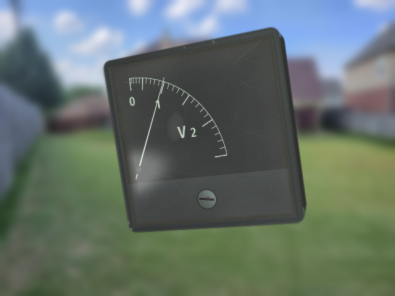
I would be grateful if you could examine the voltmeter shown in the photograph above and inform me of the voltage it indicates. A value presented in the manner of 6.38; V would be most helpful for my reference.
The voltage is 1; V
